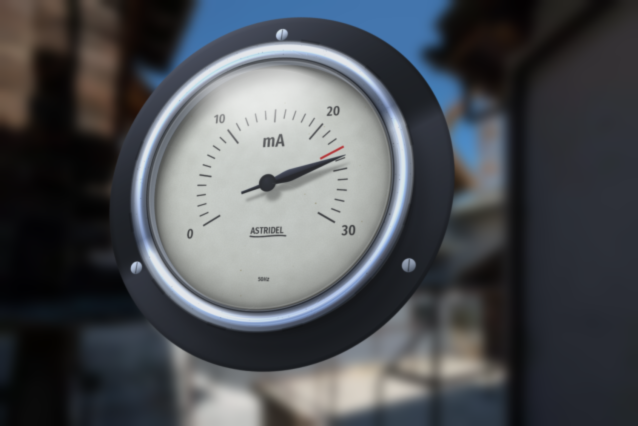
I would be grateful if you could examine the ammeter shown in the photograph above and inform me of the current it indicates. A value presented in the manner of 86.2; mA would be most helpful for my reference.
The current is 24; mA
